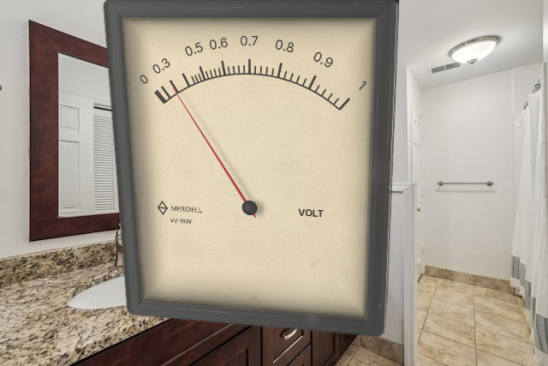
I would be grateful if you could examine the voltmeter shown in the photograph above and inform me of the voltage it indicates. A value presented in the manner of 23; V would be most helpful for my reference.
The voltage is 0.3; V
